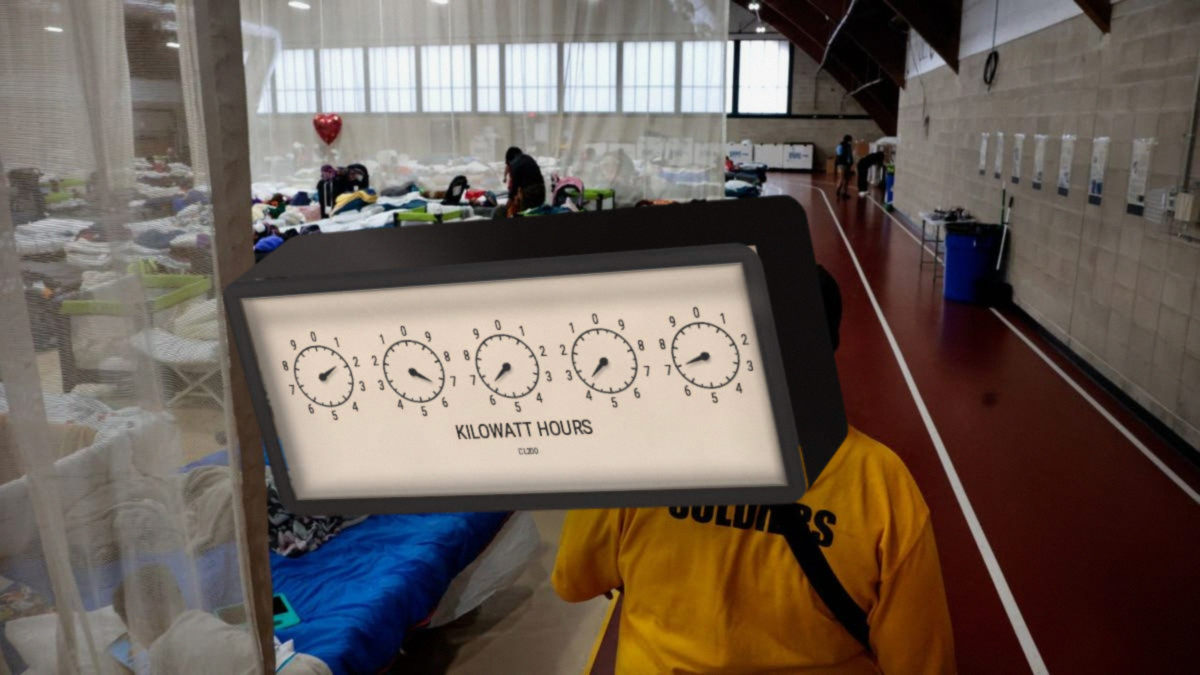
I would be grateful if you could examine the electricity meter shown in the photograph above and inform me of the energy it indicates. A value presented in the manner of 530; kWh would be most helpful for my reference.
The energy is 16637; kWh
